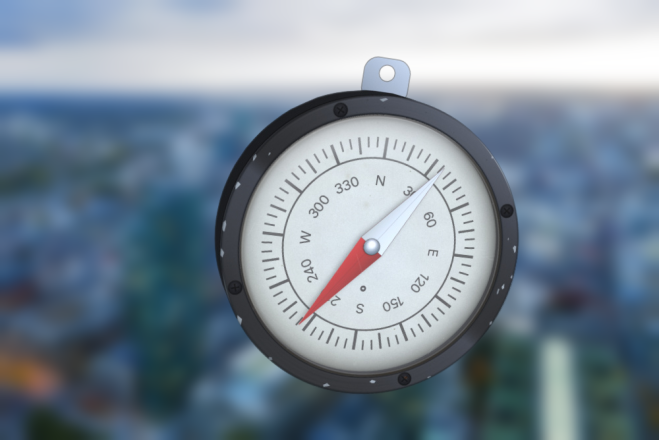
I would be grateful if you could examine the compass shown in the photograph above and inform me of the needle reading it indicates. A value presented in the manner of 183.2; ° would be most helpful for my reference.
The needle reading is 215; °
